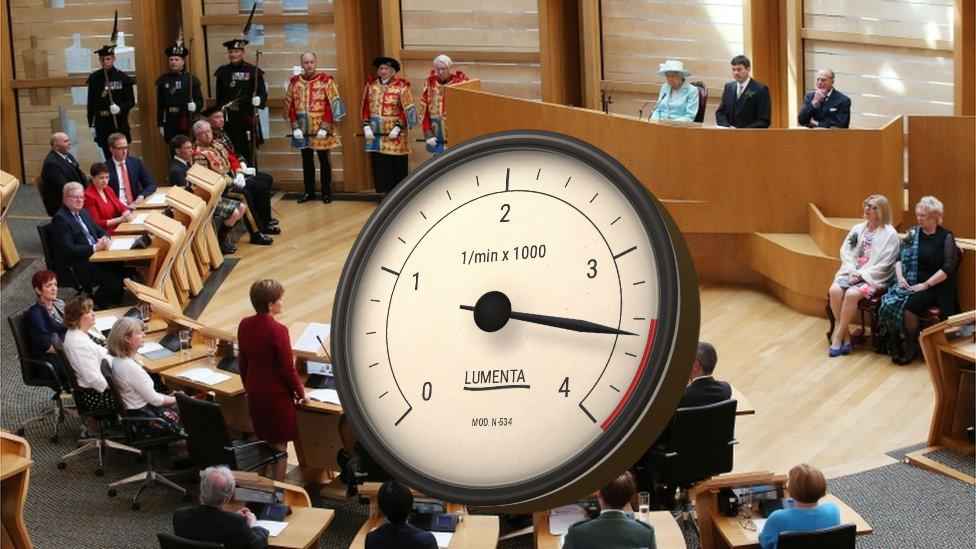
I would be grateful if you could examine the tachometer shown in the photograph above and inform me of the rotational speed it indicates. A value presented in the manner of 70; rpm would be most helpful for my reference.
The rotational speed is 3500; rpm
